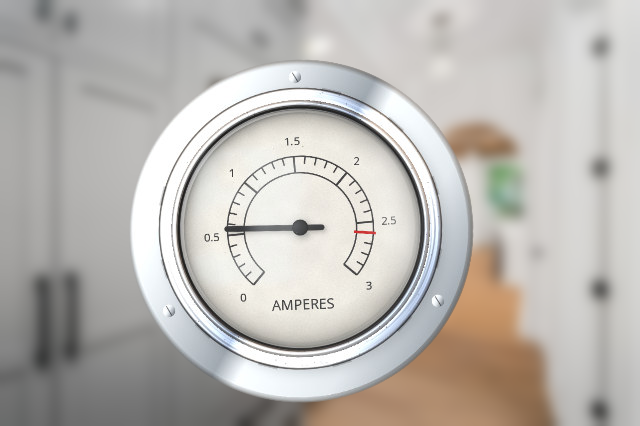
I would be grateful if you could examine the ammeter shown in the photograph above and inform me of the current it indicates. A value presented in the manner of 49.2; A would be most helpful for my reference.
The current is 0.55; A
